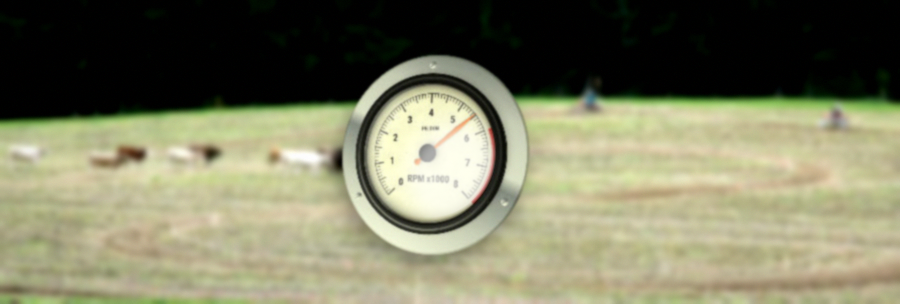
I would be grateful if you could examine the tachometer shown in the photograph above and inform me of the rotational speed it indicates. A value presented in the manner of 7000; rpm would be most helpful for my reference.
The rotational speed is 5500; rpm
